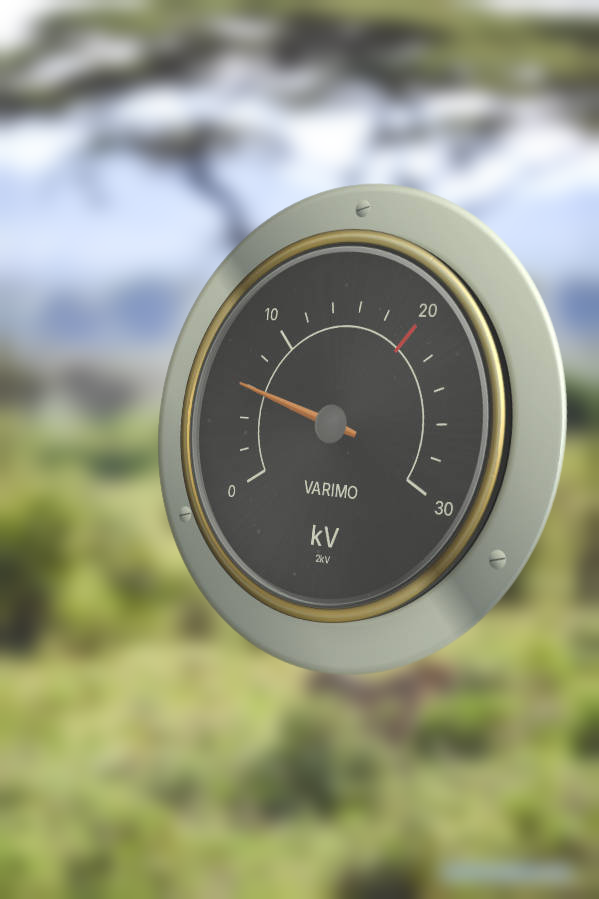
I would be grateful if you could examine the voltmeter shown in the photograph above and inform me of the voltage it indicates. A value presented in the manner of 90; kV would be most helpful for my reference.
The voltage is 6; kV
